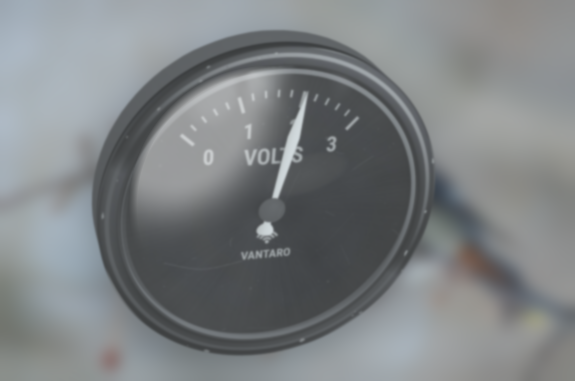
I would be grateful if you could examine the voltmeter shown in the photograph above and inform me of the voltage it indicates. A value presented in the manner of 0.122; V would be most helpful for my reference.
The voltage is 2; V
